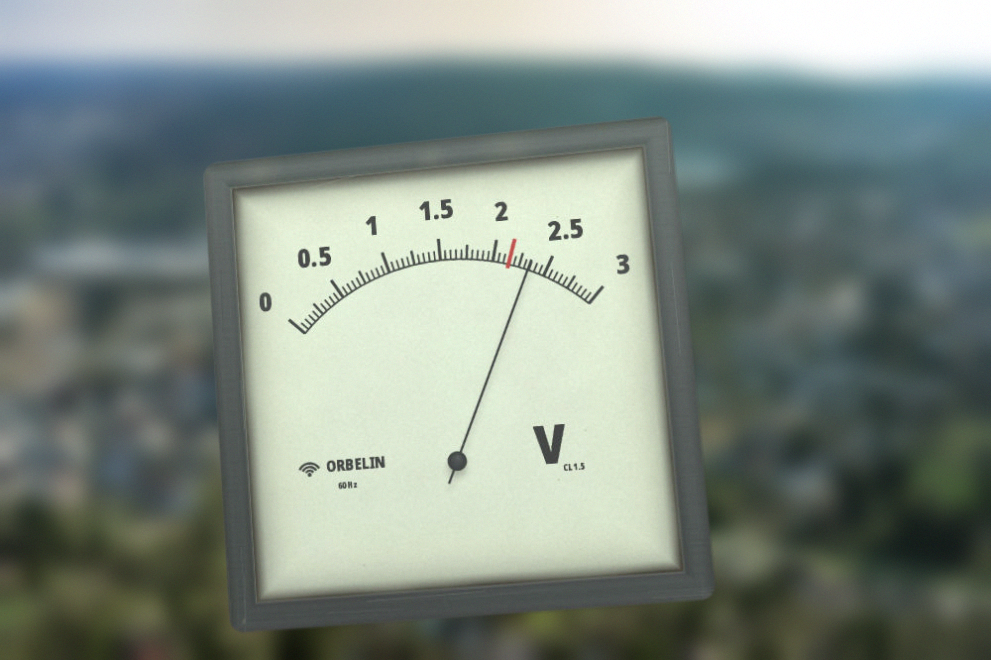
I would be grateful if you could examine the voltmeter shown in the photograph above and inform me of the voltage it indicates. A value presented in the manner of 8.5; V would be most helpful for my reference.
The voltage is 2.35; V
